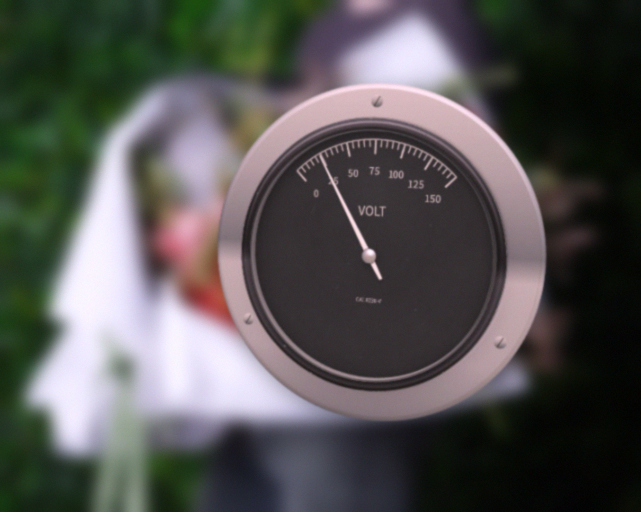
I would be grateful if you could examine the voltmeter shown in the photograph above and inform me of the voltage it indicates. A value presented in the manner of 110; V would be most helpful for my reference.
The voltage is 25; V
